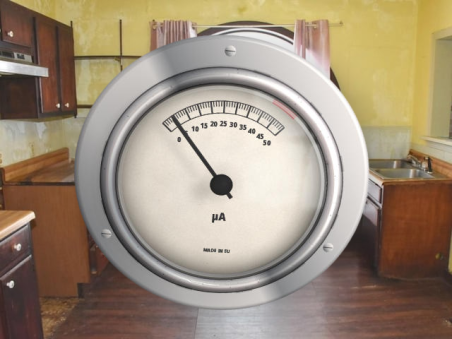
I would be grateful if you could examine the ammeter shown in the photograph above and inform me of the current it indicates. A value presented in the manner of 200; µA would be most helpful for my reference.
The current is 5; µA
